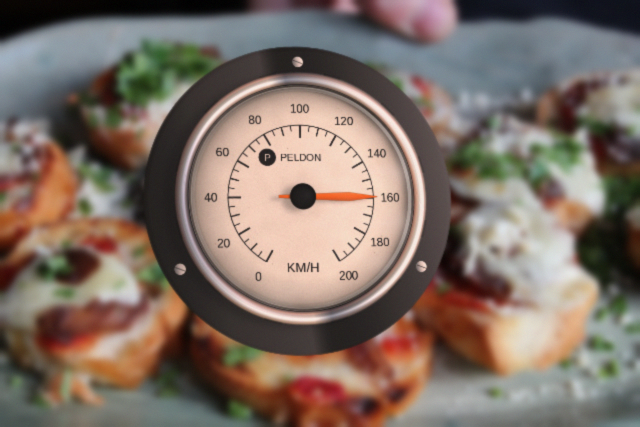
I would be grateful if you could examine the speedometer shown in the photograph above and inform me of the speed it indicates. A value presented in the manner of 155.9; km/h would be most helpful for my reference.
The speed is 160; km/h
